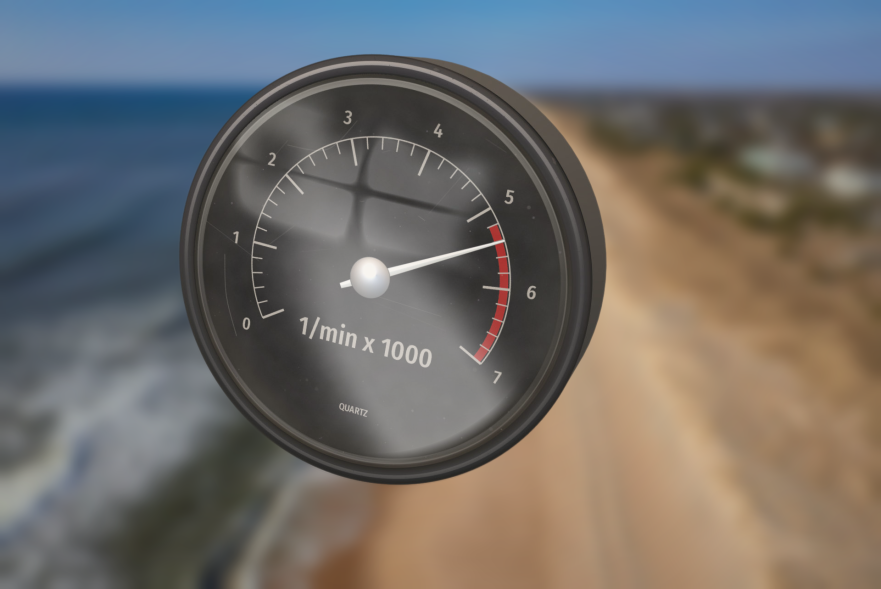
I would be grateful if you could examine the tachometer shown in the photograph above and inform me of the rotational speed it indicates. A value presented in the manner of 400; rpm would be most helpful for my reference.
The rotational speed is 5400; rpm
